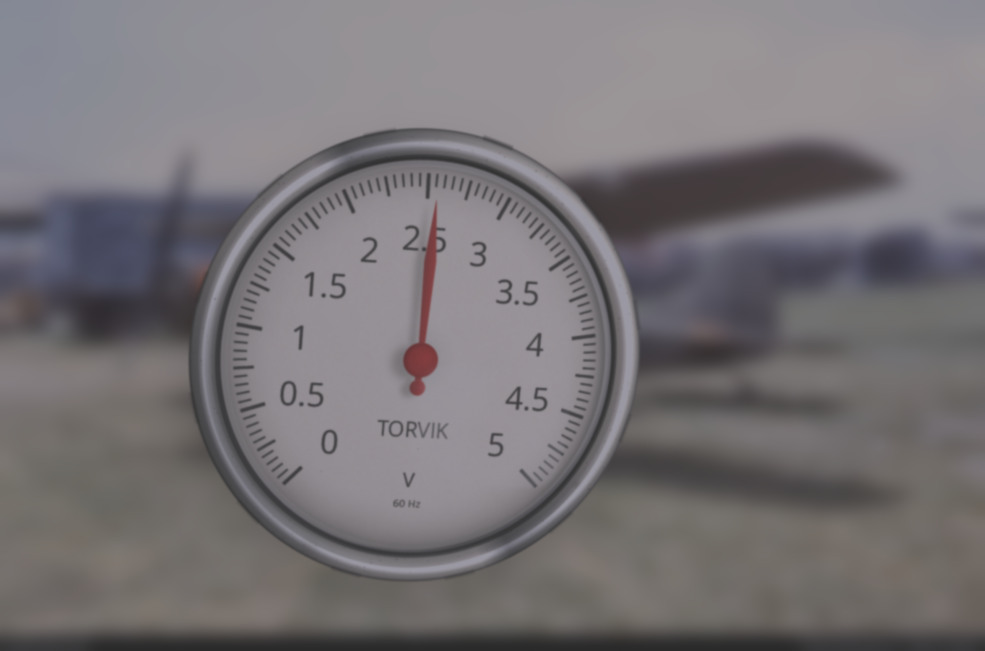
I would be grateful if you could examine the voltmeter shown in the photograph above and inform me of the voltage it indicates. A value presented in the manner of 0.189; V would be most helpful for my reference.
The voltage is 2.55; V
